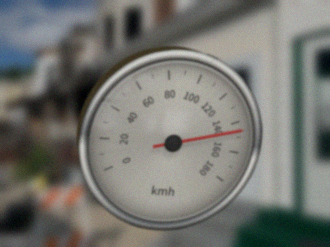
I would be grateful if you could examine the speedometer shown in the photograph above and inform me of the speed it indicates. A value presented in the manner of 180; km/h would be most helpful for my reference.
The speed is 145; km/h
